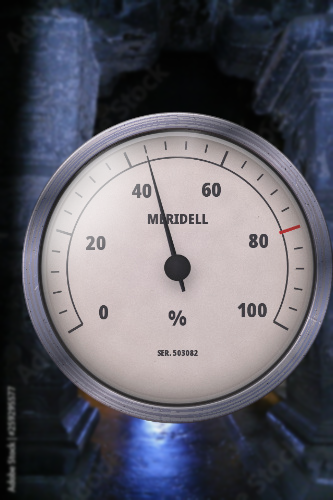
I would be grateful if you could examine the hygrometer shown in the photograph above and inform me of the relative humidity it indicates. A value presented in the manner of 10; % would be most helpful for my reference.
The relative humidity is 44; %
